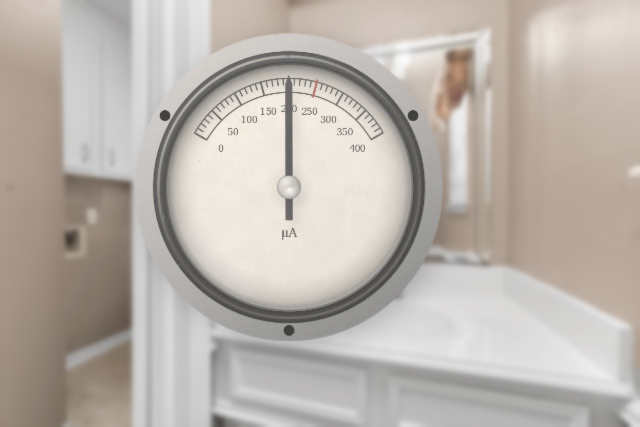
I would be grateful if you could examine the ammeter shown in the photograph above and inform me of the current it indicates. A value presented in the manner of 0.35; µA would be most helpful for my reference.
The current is 200; µA
